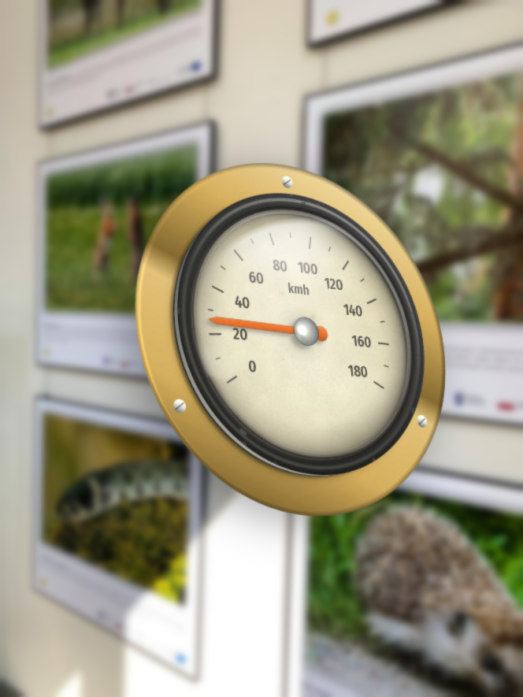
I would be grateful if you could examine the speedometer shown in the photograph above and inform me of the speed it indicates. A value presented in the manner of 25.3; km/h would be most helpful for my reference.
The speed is 25; km/h
